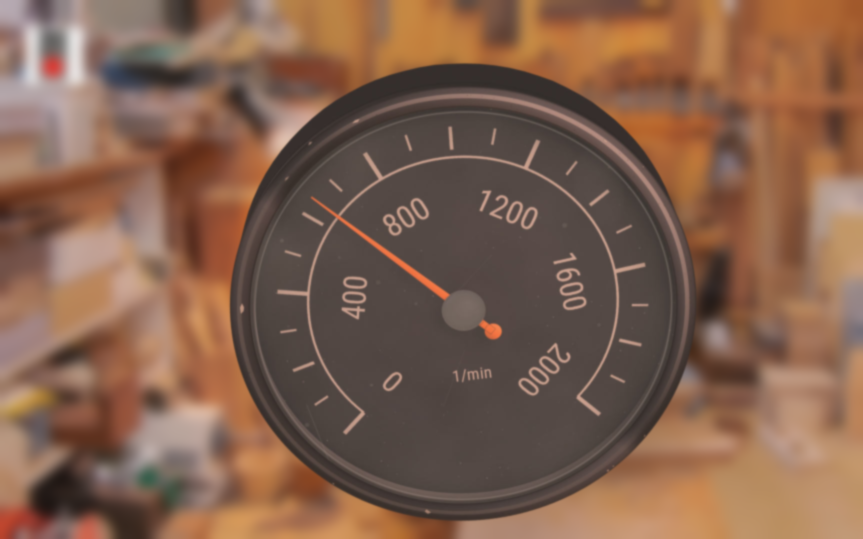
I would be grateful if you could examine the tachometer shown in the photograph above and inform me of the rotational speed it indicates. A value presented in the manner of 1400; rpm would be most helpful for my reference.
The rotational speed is 650; rpm
